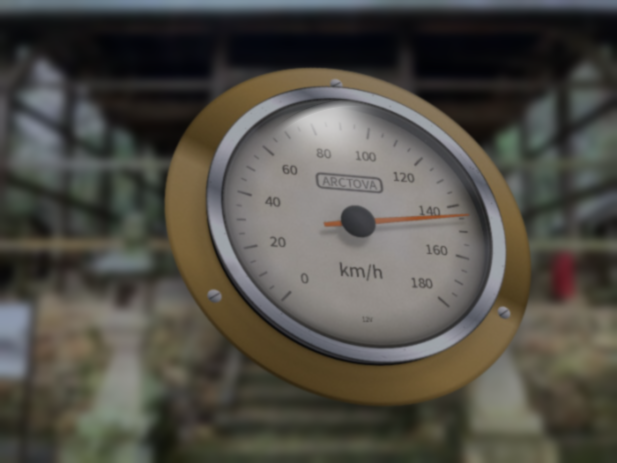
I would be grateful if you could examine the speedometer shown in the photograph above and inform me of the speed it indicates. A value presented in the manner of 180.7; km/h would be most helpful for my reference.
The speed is 145; km/h
